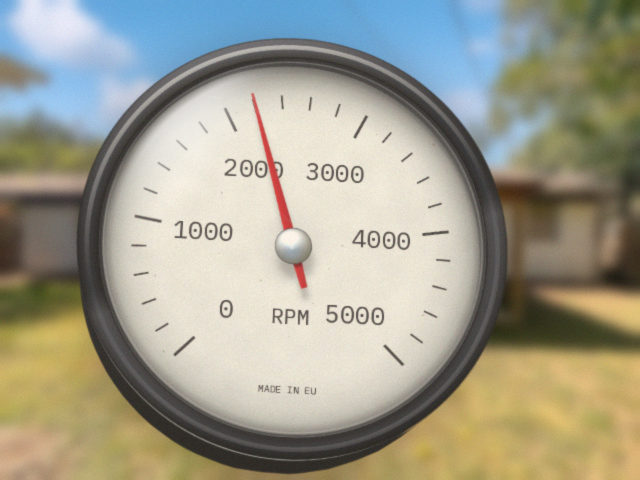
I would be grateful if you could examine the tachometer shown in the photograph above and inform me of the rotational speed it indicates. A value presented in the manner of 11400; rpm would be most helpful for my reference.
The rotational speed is 2200; rpm
